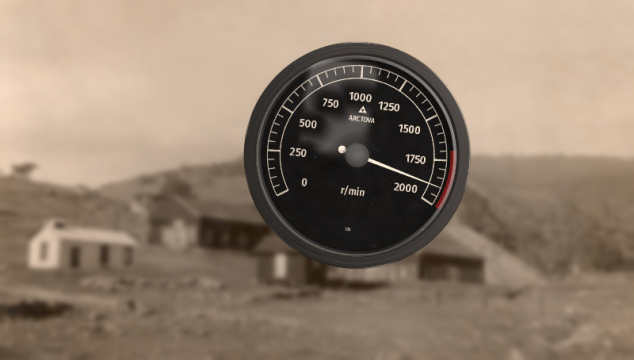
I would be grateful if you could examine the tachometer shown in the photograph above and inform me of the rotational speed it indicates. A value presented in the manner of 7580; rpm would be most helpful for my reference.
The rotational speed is 1900; rpm
